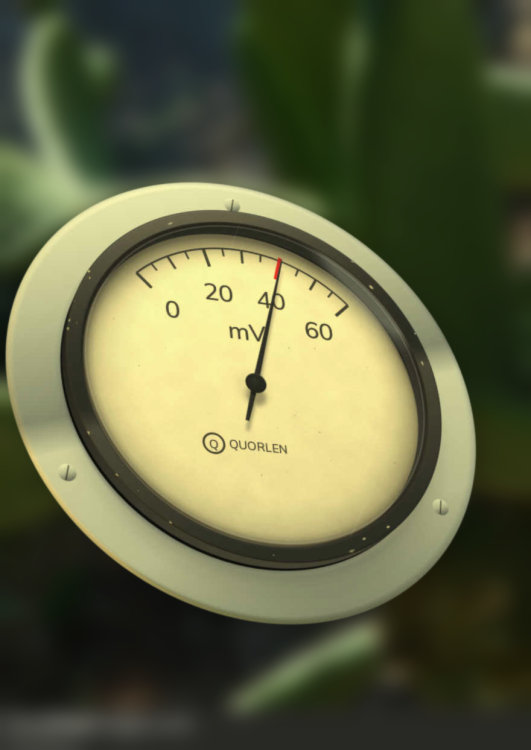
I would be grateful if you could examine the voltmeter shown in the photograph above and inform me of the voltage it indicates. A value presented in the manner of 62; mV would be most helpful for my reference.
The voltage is 40; mV
